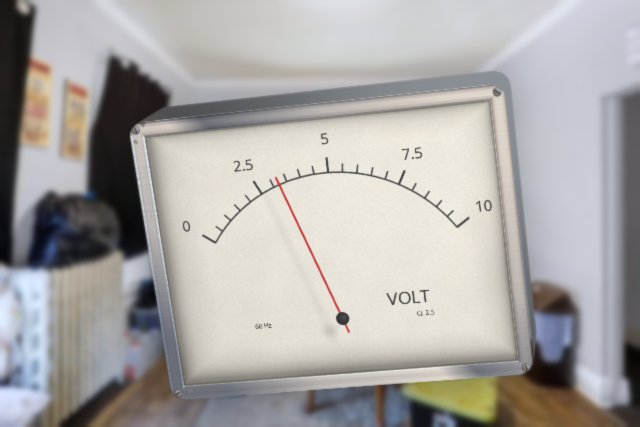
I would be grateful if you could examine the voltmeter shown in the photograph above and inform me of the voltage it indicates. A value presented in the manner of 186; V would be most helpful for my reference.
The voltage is 3.25; V
